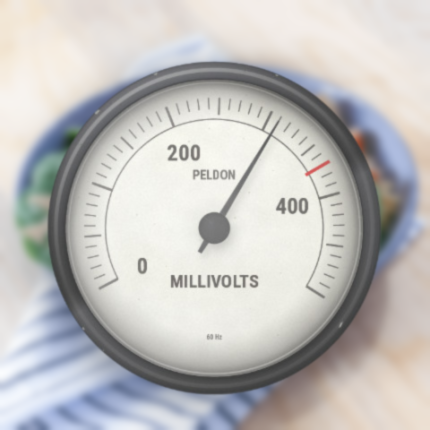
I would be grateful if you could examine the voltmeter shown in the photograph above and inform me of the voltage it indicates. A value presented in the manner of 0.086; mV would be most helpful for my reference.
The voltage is 310; mV
